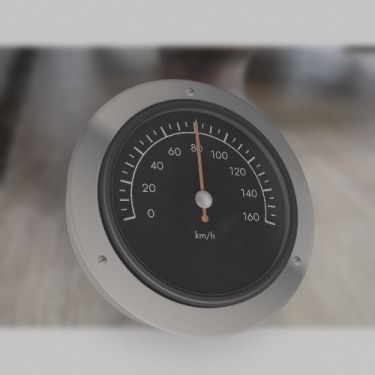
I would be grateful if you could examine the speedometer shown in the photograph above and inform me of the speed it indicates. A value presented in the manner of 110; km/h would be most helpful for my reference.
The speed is 80; km/h
